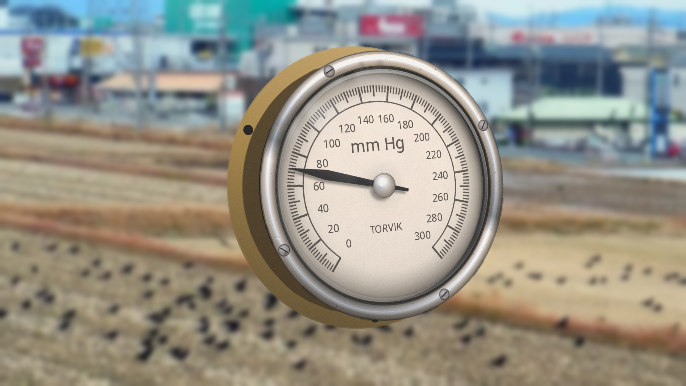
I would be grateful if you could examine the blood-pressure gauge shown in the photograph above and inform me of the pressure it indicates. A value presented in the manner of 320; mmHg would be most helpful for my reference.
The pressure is 70; mmHg
